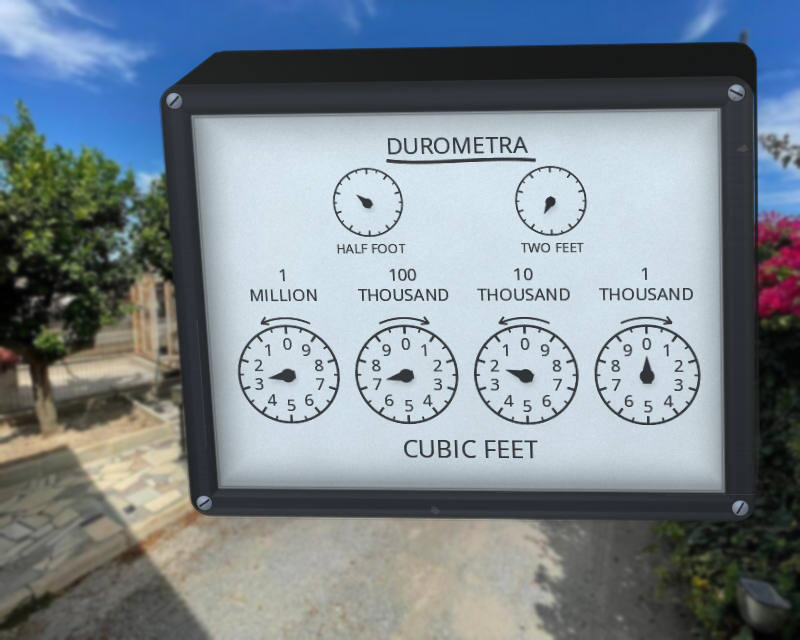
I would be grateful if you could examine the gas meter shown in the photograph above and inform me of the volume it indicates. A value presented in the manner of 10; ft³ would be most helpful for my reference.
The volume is 272000; ft³
